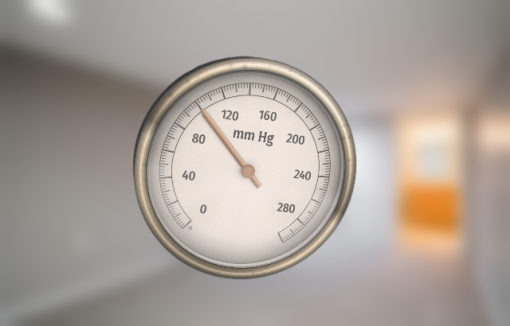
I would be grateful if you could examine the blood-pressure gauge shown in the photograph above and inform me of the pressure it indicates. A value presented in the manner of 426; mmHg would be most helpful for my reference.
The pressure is 100; mmHg
